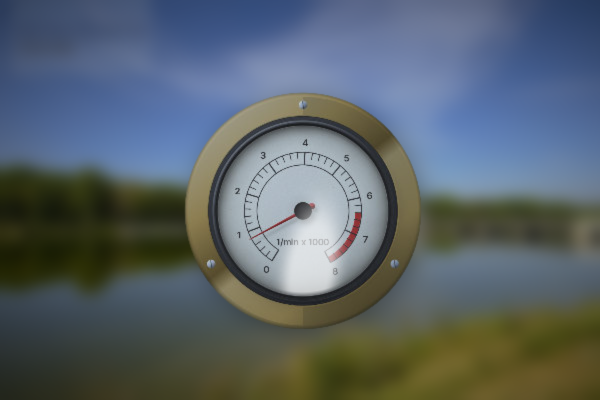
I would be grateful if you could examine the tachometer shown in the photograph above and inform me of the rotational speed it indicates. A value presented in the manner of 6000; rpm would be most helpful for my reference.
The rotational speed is 800; rpm
